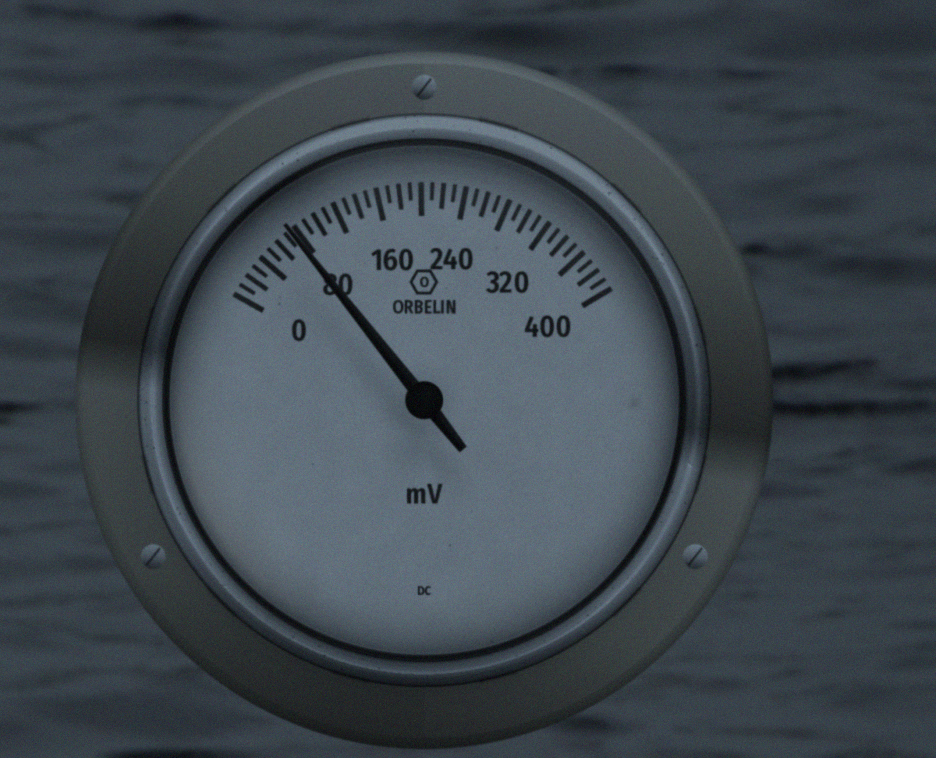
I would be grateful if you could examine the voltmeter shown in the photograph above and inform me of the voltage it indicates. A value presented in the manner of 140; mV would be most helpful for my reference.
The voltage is 75; mV
